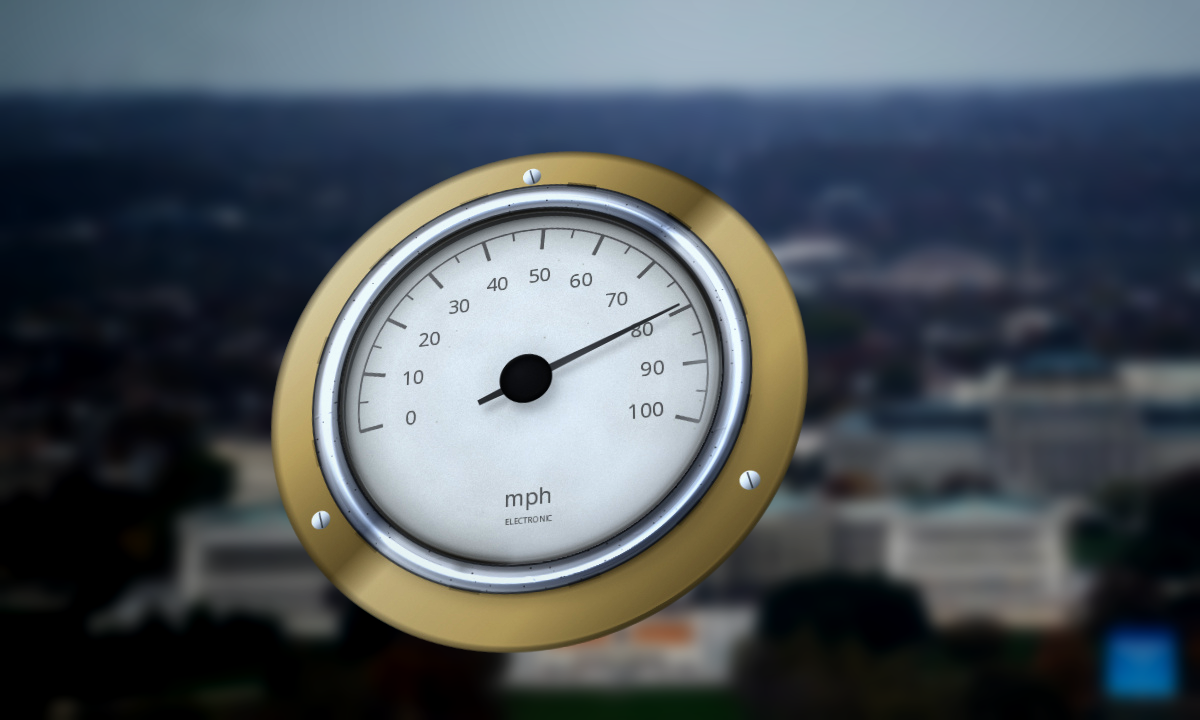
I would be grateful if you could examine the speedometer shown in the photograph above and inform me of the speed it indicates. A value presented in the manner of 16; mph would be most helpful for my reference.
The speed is 80; mph
